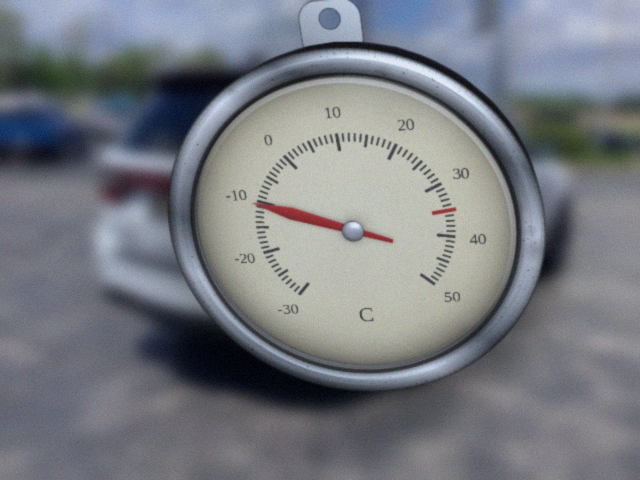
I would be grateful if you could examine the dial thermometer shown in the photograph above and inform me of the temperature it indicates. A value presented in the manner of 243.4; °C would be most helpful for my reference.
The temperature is -10; °C
